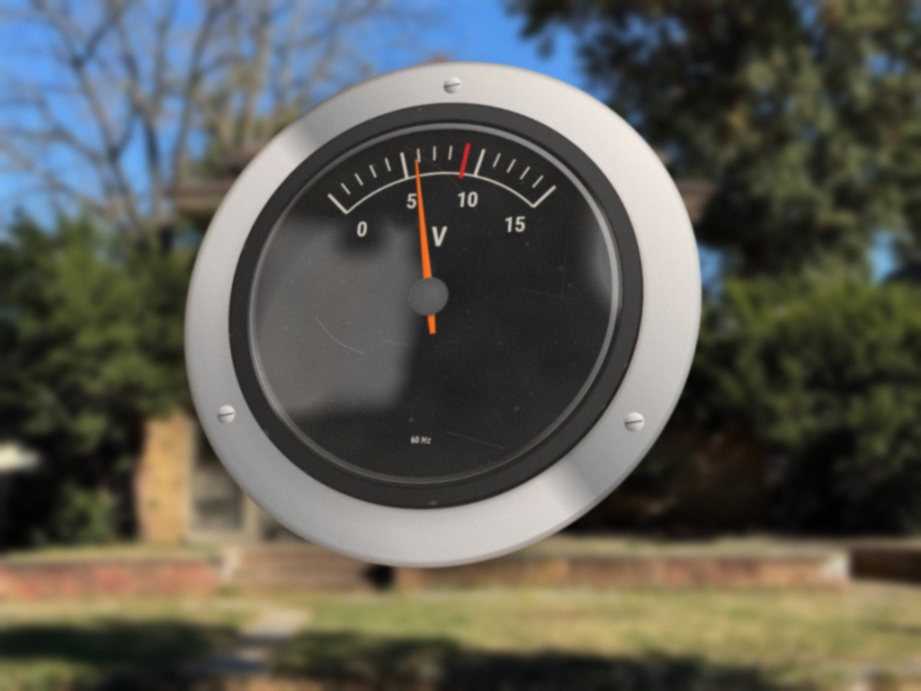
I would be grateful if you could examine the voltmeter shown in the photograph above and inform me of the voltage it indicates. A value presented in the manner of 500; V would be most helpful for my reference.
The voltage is 6; V
